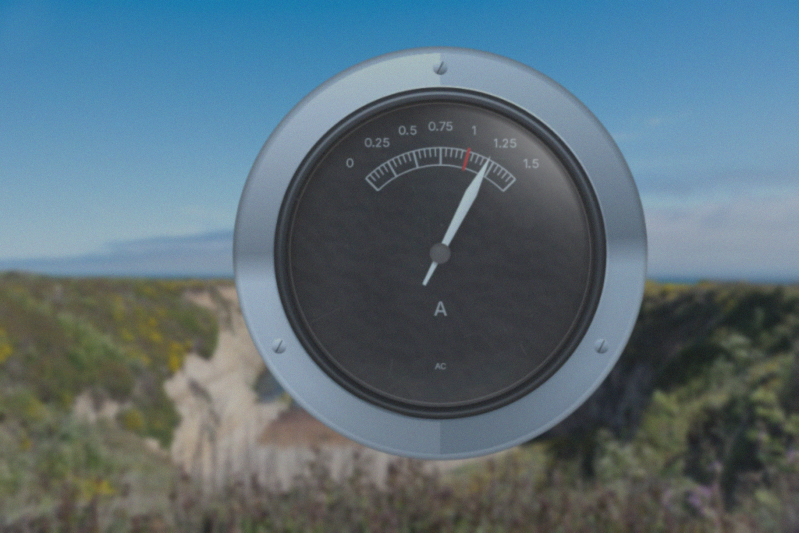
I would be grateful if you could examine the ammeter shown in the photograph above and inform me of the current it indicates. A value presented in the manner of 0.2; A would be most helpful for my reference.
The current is 1.2; A
